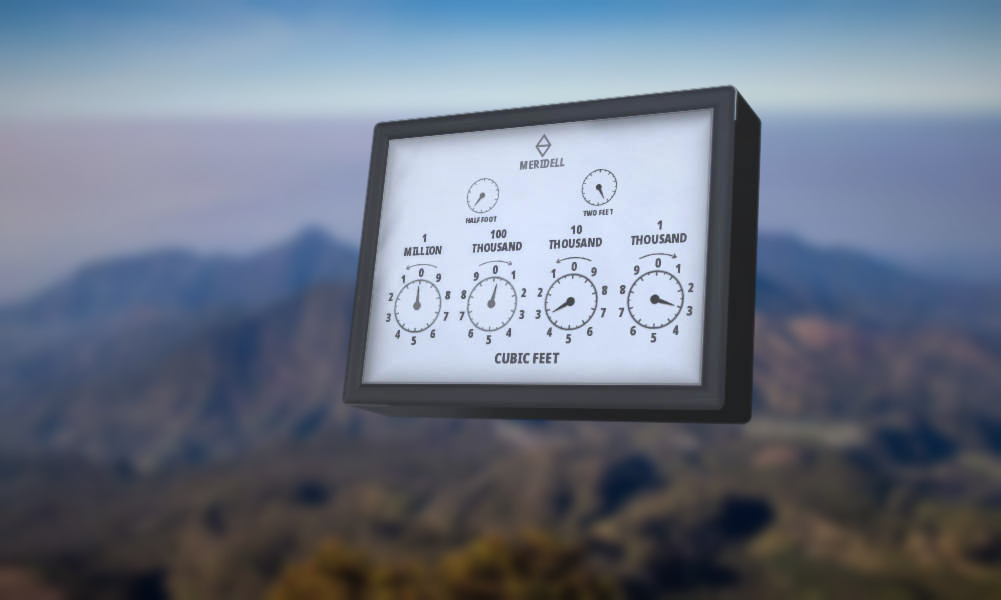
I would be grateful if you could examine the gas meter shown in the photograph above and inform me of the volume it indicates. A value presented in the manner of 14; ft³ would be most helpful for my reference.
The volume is 3300; ft³
